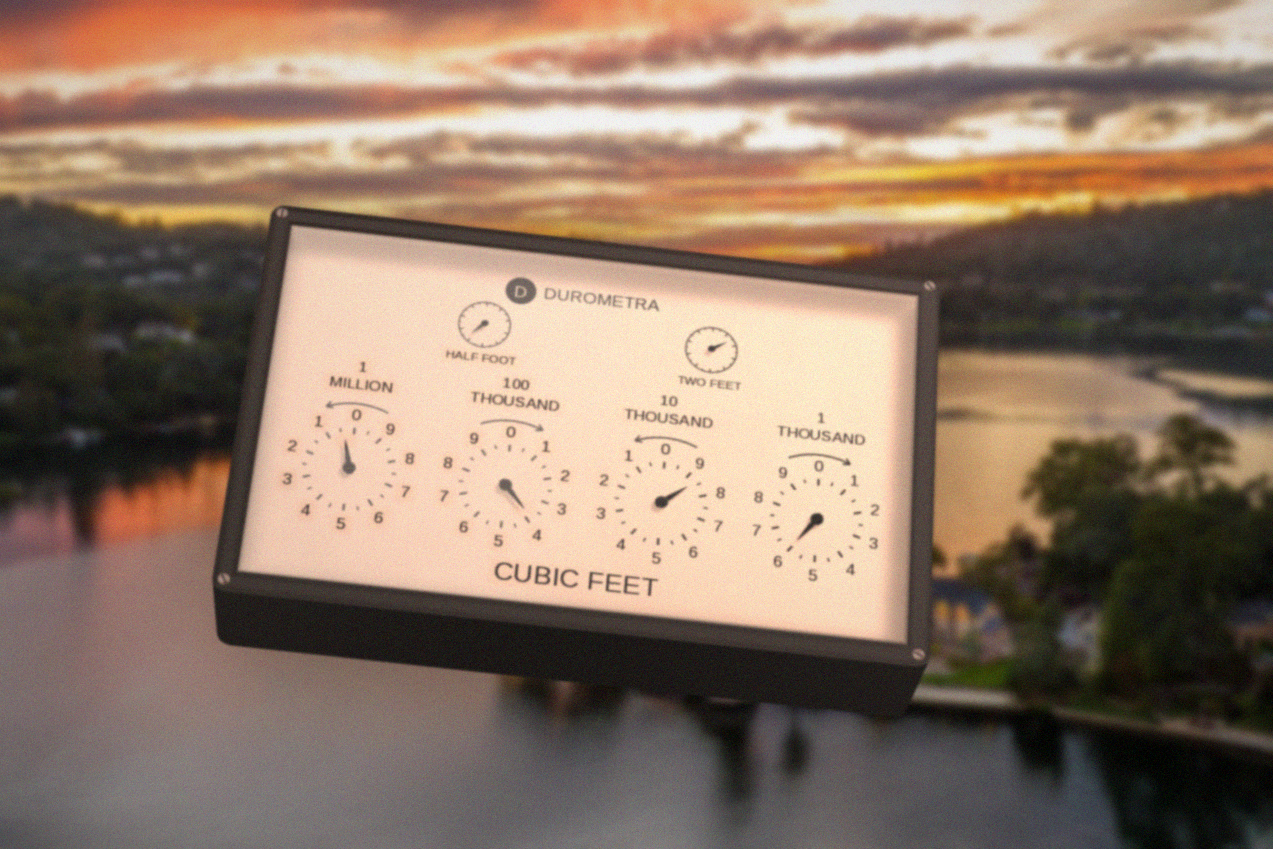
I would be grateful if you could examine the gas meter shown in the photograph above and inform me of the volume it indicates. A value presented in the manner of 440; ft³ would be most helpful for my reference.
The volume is 38600; ft³
